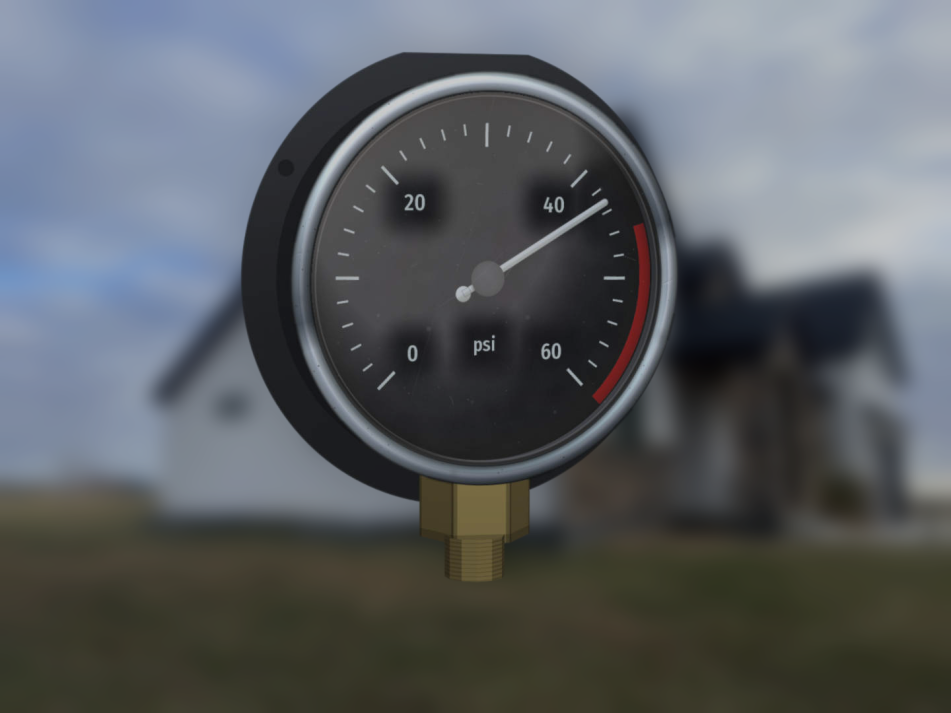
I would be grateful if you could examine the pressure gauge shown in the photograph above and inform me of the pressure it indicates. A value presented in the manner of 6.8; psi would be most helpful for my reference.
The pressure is 43; psi
